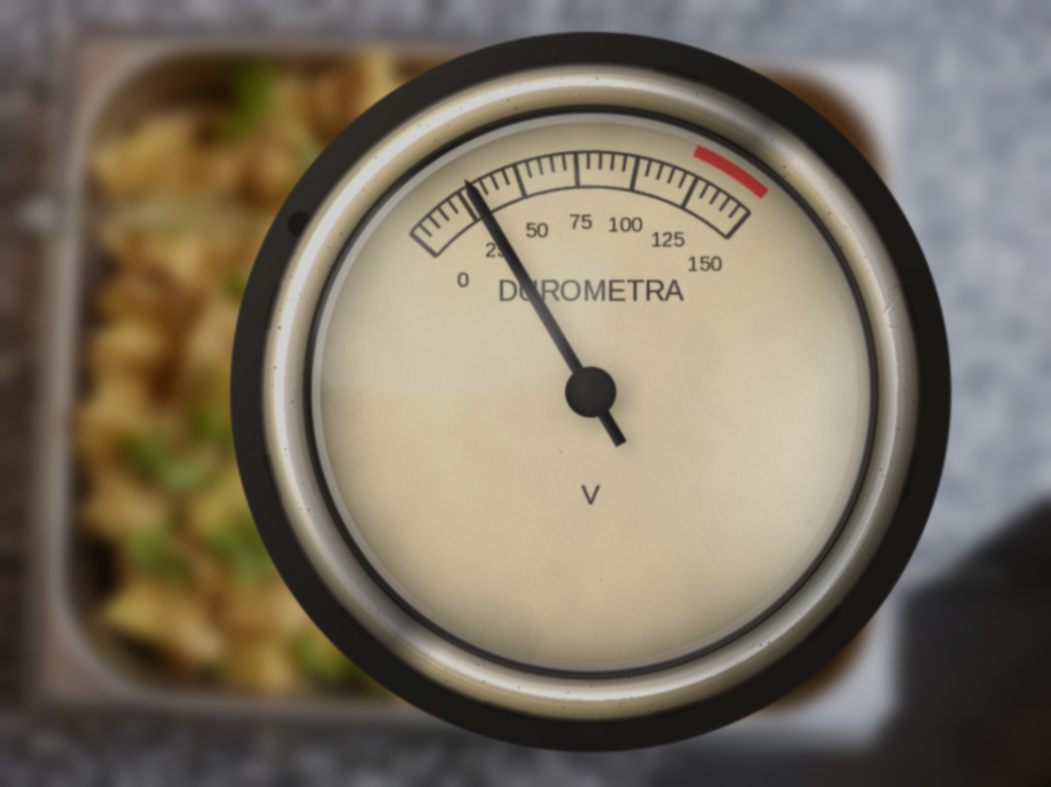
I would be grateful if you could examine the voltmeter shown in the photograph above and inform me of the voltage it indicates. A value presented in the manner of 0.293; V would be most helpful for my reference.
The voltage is 30; V
